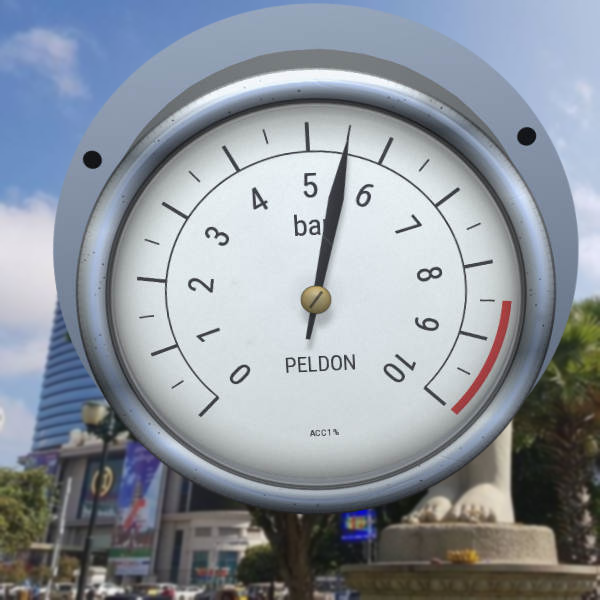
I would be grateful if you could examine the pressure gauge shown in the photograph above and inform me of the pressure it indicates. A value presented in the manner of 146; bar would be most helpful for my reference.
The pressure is 5.5; bar
